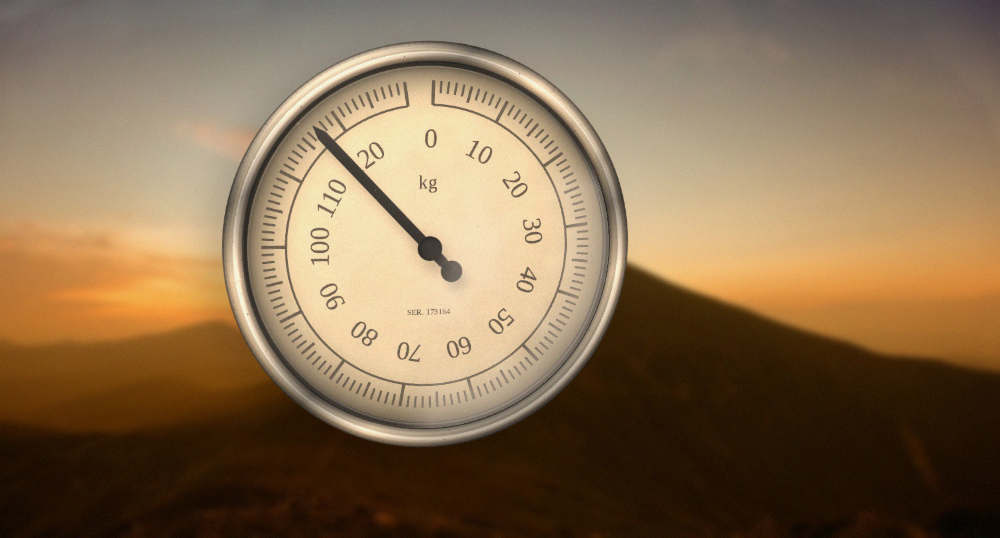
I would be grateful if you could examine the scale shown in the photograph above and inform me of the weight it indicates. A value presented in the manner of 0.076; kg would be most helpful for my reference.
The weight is 117; kg
